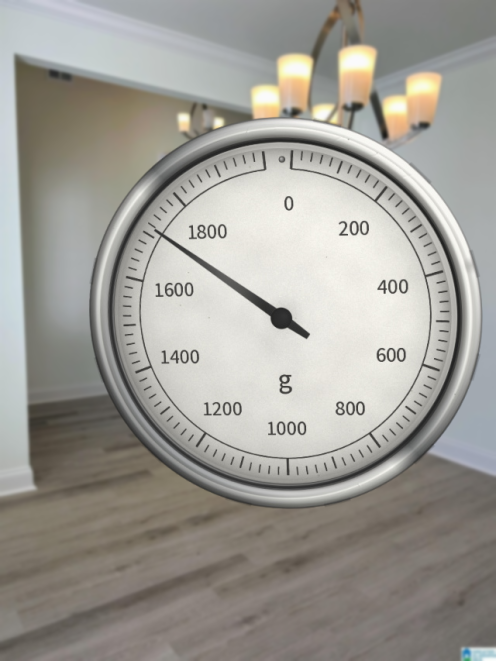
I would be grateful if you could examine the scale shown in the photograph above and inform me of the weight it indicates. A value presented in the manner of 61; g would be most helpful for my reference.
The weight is 1720; g
